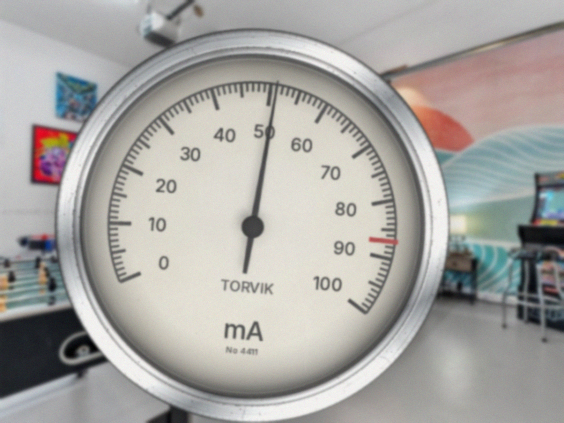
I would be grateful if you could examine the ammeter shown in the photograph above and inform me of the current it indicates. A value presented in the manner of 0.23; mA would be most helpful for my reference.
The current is 51; mA
